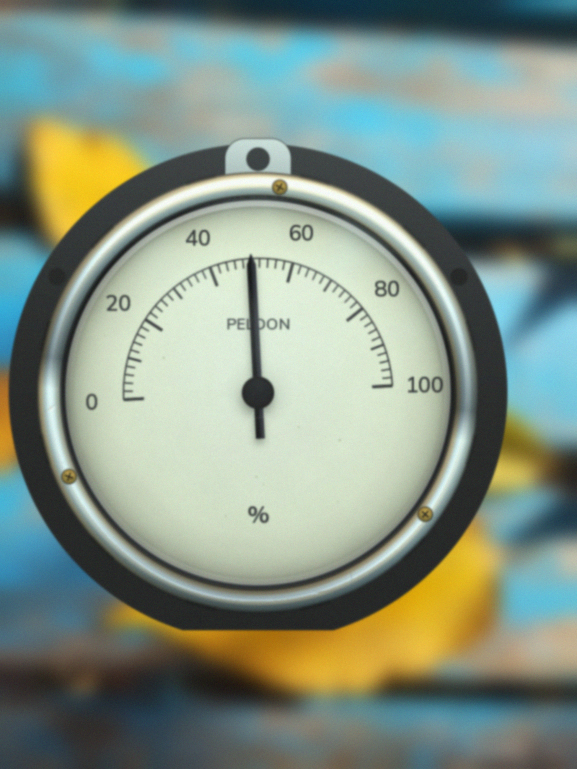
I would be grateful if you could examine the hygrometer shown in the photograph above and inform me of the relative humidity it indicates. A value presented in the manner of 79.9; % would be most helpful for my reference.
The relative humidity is 50; %
